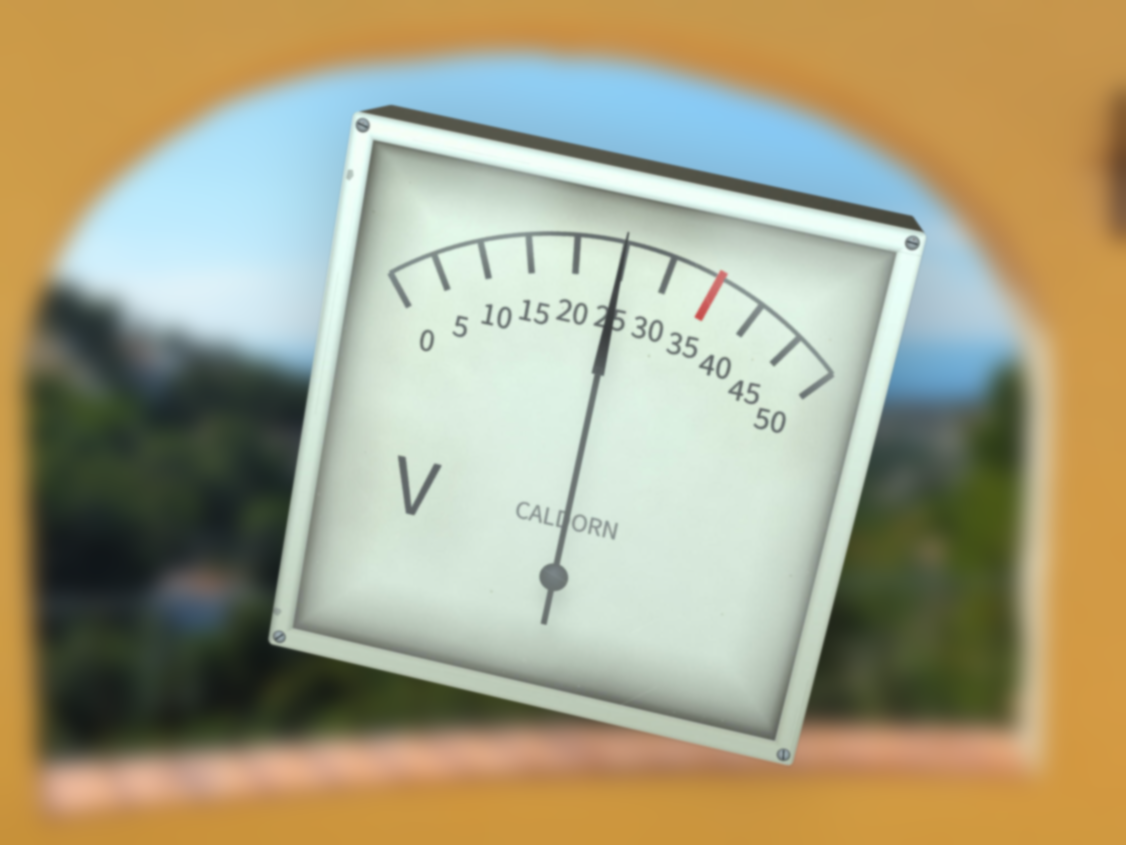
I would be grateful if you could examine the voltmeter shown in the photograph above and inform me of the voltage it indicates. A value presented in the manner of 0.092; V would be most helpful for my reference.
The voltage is 25; V
